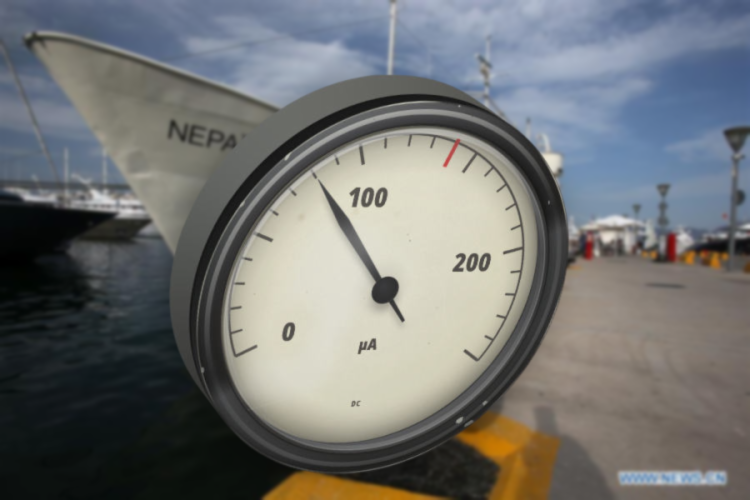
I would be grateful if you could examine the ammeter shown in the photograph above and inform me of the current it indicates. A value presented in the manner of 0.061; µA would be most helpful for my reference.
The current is 80; µA
